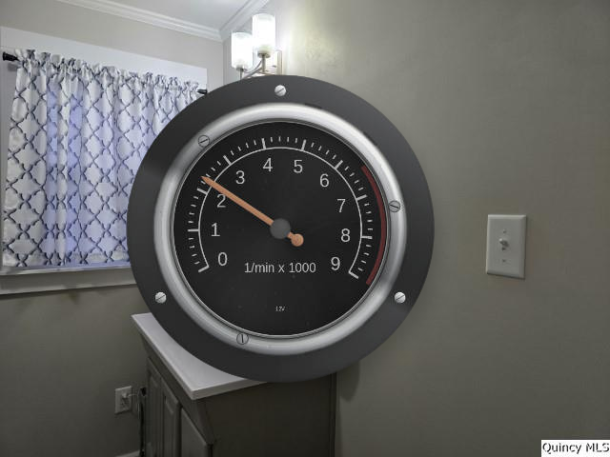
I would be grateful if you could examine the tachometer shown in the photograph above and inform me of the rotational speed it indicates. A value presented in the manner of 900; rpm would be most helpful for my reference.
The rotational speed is 2300; rpm
